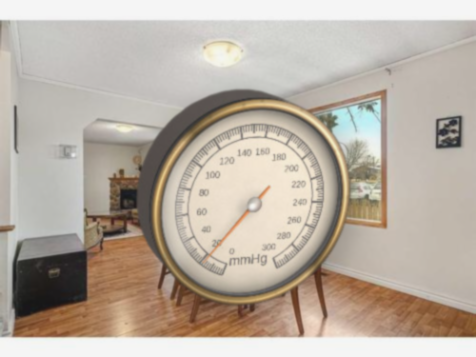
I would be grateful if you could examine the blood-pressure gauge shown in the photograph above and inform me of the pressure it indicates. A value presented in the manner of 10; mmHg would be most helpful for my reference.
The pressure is 20; mmHg
